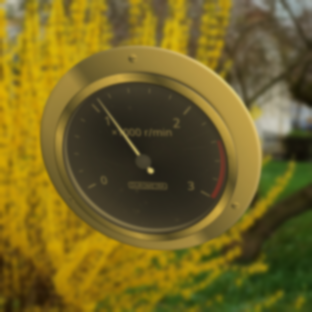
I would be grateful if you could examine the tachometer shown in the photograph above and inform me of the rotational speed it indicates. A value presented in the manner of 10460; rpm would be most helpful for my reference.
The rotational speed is 1100; rpm
